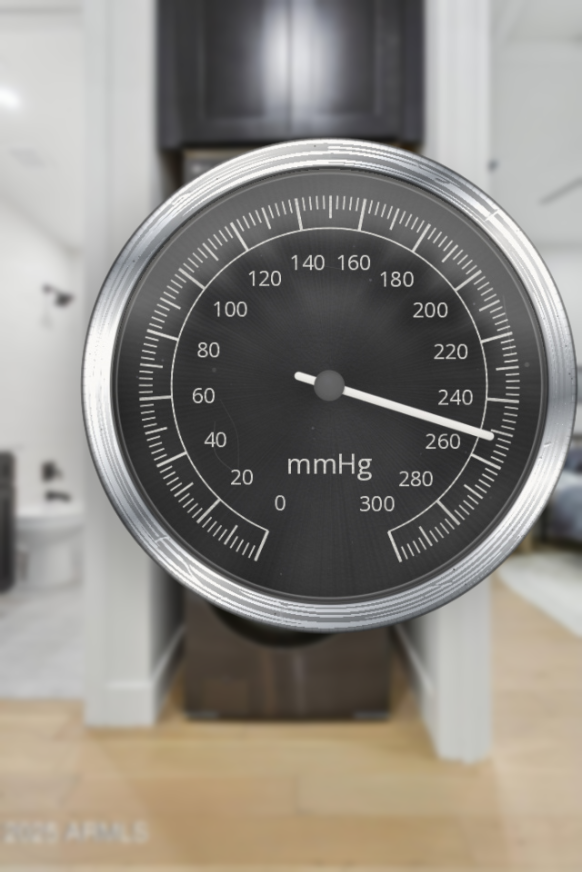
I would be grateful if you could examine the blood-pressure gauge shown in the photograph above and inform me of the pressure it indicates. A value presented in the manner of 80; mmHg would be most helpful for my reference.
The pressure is 252; mmHg
